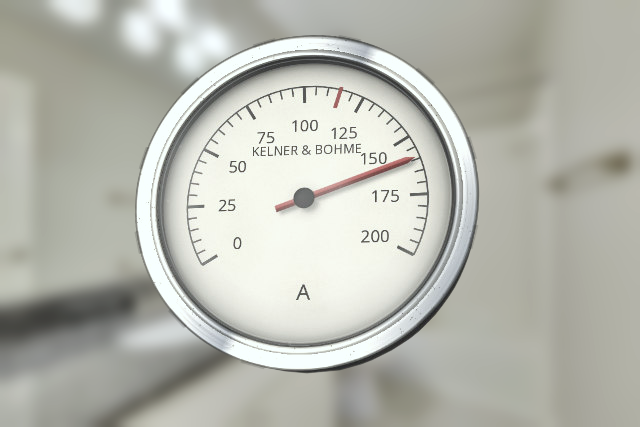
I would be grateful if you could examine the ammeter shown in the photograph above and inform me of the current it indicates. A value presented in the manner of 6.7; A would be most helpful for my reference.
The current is 160; A
